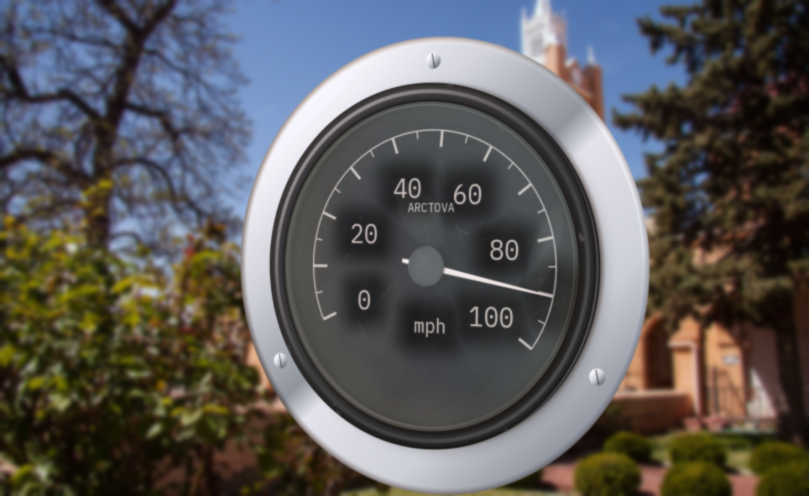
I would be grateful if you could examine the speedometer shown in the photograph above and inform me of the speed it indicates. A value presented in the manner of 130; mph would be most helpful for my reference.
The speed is 90; mph
